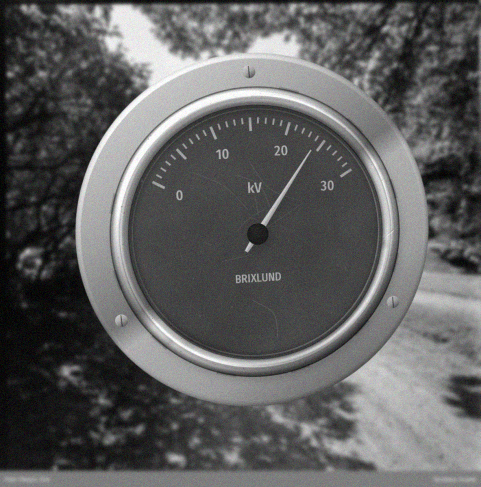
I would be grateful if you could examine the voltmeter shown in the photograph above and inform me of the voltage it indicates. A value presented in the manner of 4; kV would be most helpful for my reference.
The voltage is 24; kV
